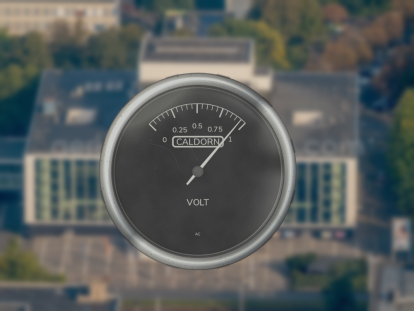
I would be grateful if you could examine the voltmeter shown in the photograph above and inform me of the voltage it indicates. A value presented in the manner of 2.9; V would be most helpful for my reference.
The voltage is 0.95; V
